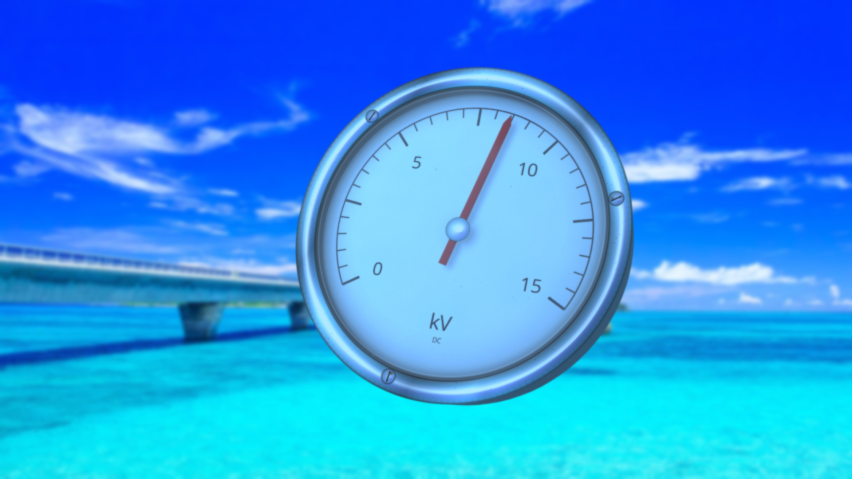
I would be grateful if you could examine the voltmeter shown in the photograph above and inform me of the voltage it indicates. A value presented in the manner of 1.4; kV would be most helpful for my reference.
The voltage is 8.5; kV
